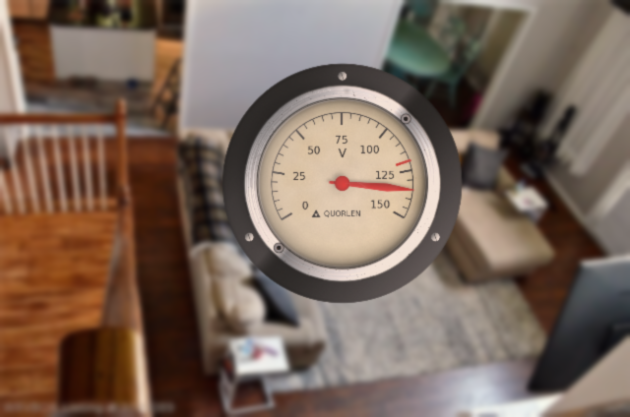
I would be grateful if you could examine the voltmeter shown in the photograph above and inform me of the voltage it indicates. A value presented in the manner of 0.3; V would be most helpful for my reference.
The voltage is 135; V
